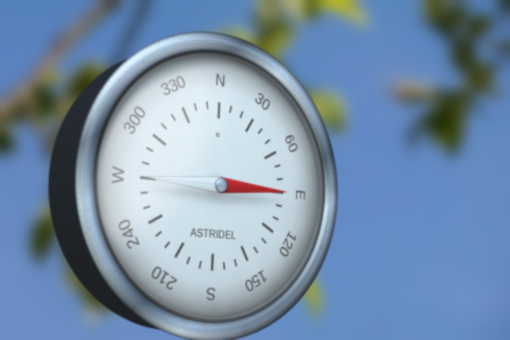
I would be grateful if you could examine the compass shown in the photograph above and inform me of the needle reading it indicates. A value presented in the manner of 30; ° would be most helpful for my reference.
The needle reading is 90; °
